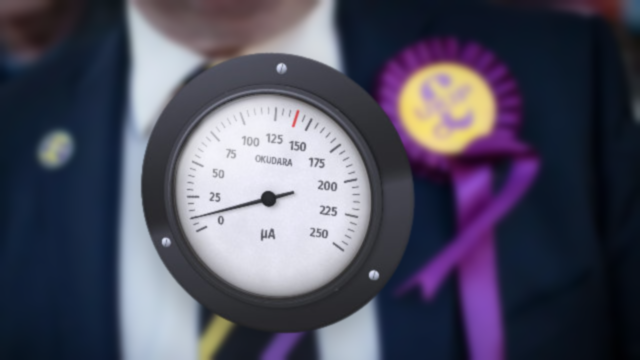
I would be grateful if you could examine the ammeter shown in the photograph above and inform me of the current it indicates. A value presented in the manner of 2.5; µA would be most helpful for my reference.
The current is 10; µA
